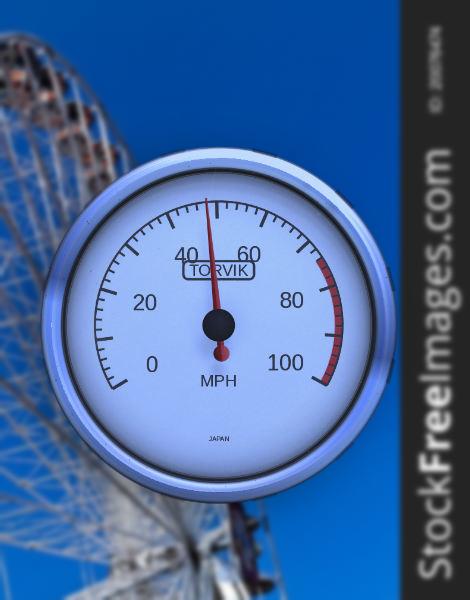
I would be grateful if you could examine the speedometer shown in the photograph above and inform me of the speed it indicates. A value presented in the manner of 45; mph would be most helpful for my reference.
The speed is 48; mph
